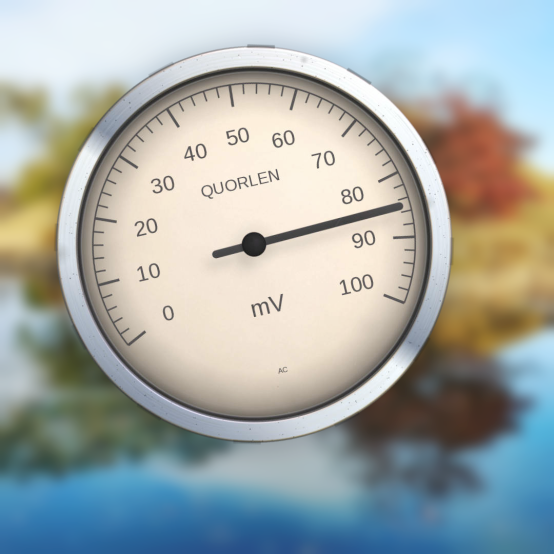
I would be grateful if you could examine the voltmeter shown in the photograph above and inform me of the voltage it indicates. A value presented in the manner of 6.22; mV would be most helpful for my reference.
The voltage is 85; mV
